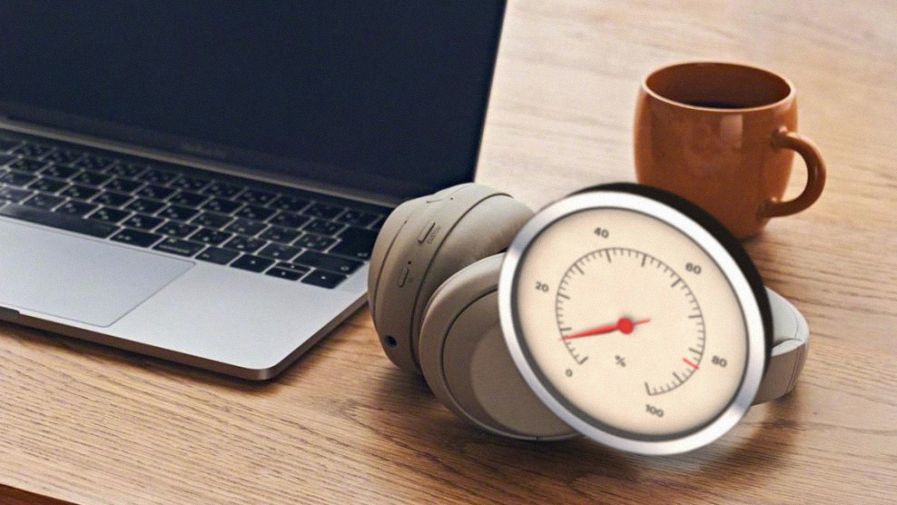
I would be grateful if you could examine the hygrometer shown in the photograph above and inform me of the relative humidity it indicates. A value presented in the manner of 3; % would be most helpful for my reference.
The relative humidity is 8; %
